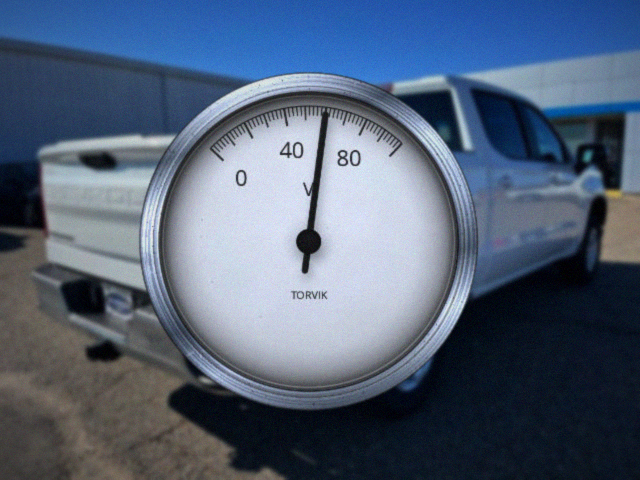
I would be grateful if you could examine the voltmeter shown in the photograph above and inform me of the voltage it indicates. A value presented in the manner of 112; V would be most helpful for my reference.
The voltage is 60; V
